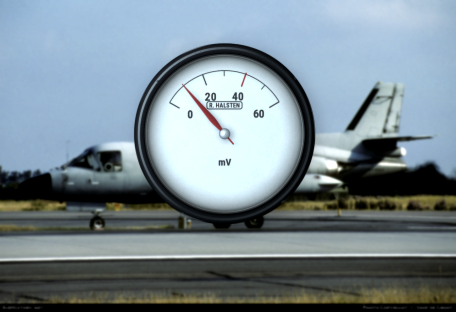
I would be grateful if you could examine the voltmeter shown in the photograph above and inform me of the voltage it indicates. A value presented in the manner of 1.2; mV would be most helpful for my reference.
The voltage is 10; mV
